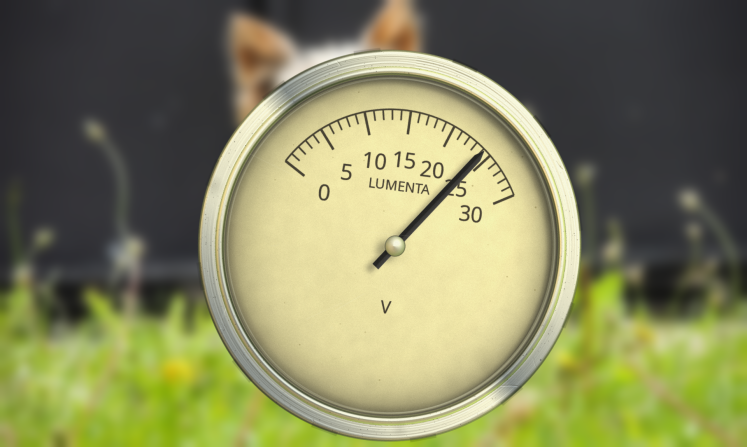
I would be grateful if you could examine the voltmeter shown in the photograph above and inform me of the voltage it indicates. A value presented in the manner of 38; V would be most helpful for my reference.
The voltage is 24; V
